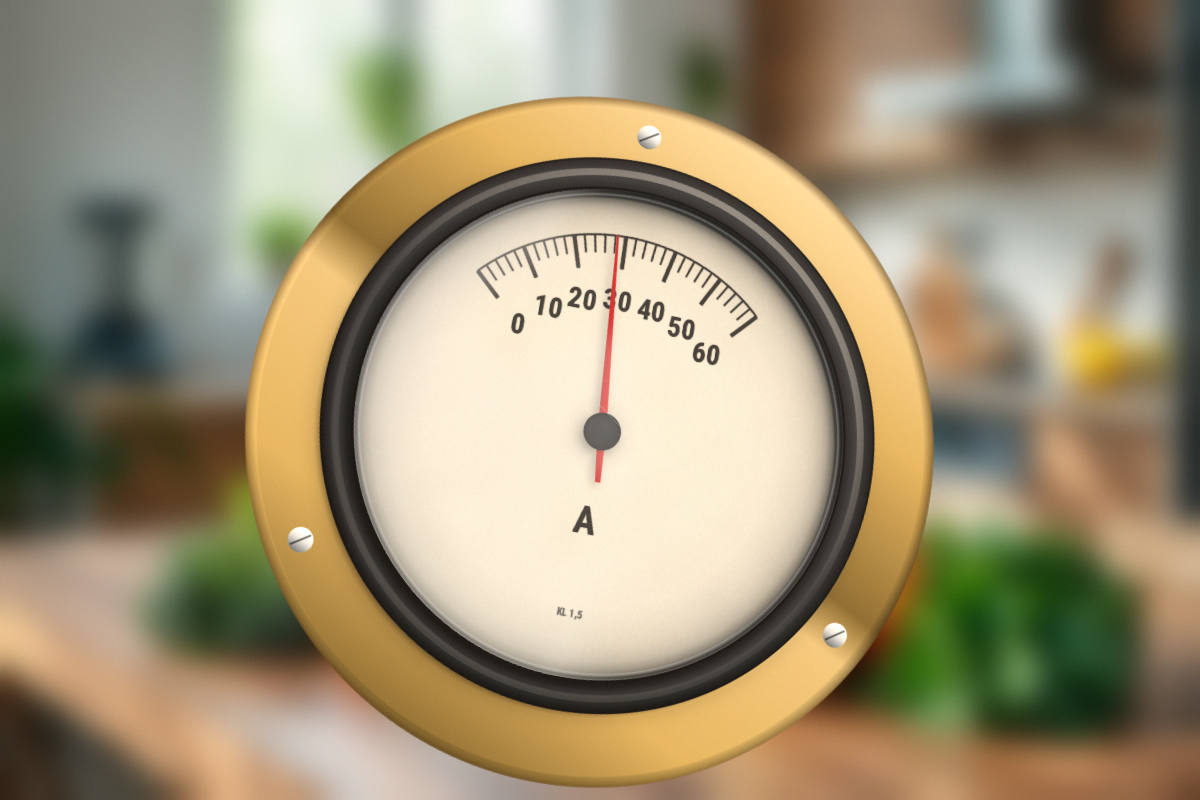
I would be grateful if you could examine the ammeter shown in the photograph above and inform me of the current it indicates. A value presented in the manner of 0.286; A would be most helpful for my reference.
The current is 28; A
